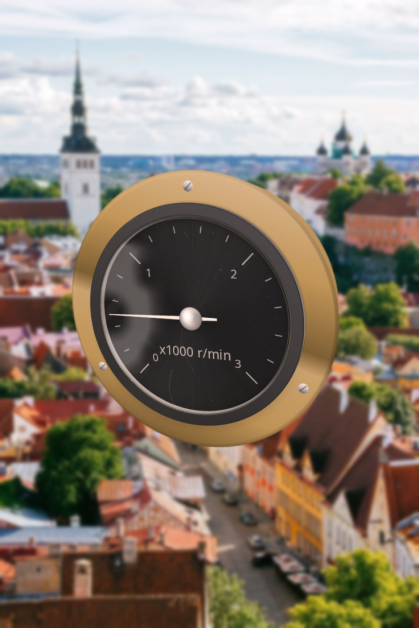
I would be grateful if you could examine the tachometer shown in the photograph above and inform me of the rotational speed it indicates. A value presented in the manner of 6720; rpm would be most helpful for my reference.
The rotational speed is 500; rpm
